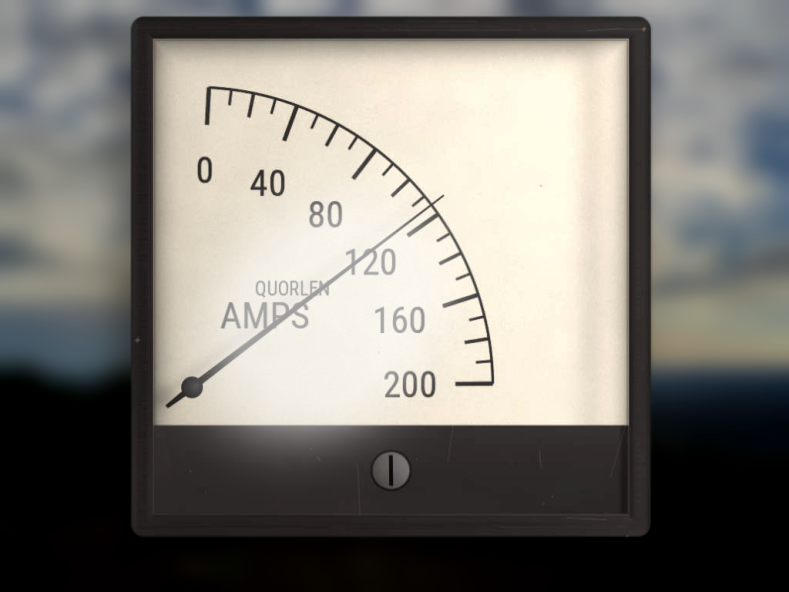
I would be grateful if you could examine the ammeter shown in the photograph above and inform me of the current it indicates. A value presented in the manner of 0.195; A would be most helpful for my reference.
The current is 115; A
